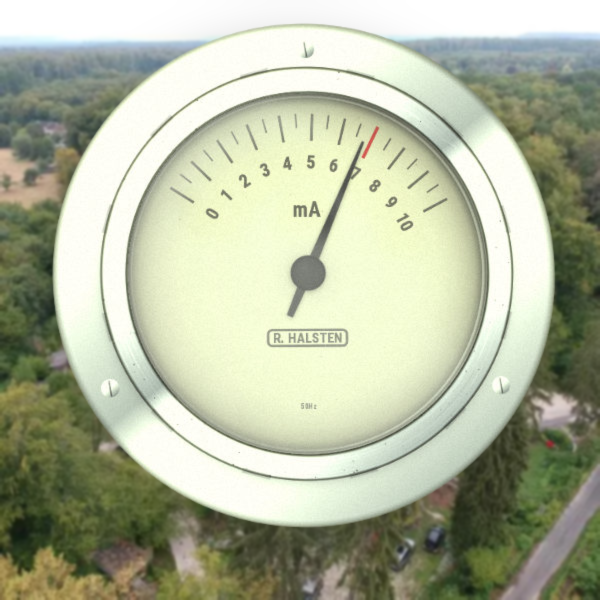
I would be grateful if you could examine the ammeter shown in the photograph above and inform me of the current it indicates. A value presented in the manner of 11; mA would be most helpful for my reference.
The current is 6.75; mA
